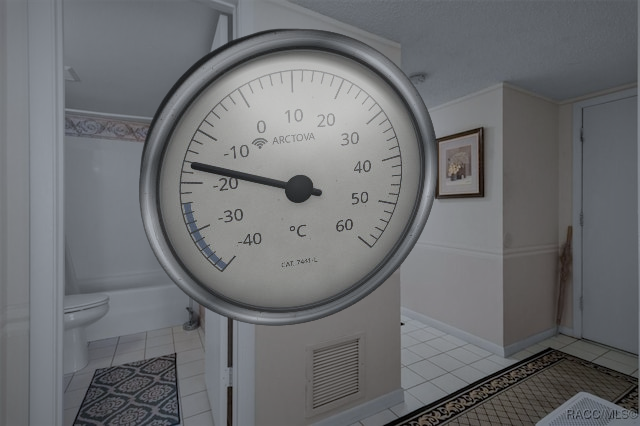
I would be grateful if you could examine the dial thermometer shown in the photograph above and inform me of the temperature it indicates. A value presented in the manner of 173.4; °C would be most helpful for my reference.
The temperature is -16; °C
